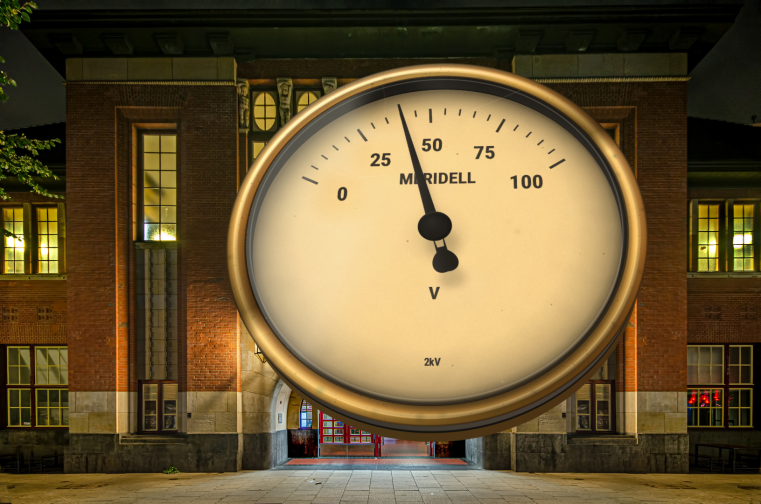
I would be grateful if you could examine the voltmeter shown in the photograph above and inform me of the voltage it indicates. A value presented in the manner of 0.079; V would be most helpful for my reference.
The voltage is 40; V
